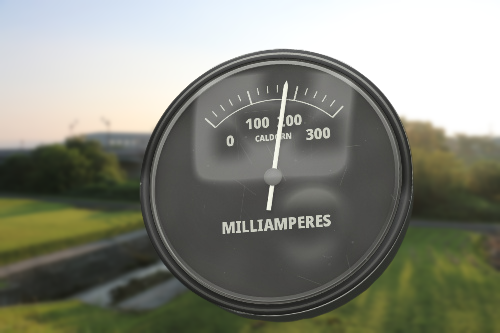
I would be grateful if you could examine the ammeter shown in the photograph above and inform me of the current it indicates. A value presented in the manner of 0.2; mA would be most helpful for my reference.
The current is 180; mA
